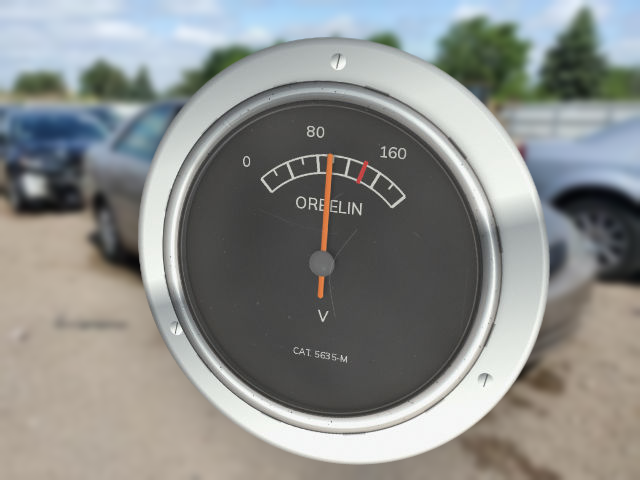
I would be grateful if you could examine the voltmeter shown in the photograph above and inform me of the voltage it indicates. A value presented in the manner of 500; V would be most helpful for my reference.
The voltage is 100; V
